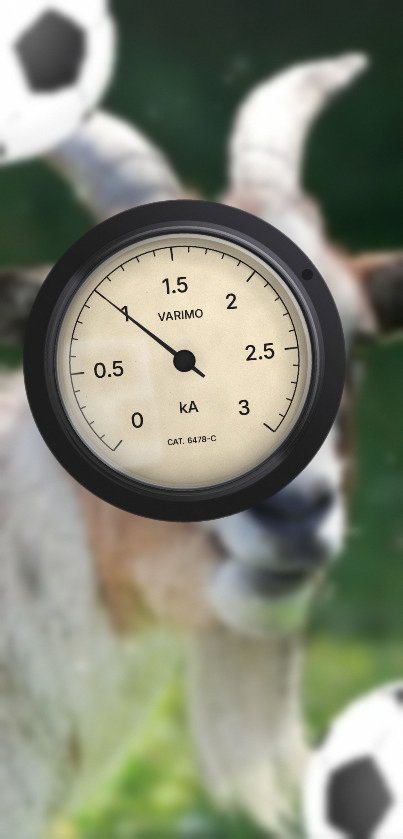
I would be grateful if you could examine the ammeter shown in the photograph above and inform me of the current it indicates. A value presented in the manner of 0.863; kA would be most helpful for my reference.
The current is 1; kA
